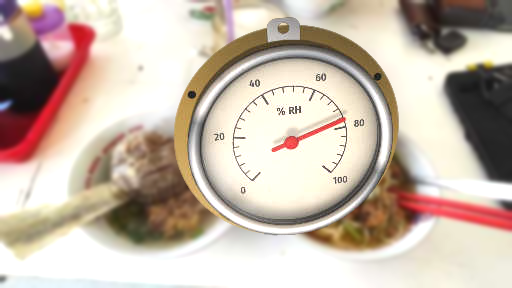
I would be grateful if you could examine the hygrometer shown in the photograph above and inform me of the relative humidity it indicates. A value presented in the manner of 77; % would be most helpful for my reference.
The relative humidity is 76; %
